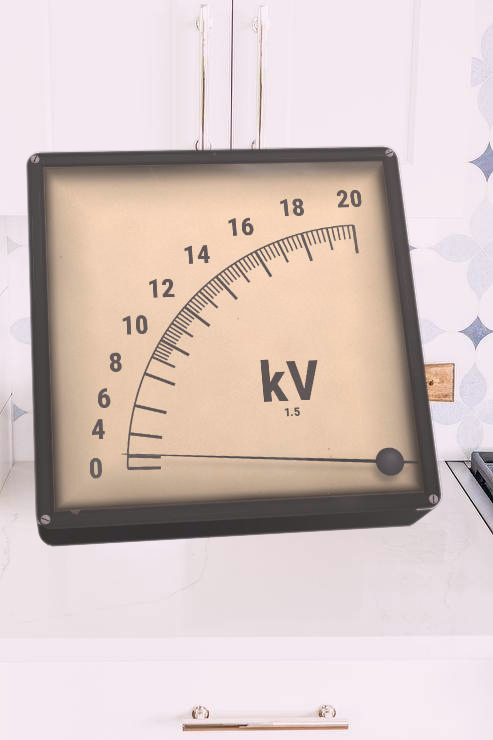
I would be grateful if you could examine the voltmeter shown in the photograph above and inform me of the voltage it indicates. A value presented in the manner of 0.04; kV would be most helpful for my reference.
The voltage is 2; kV
